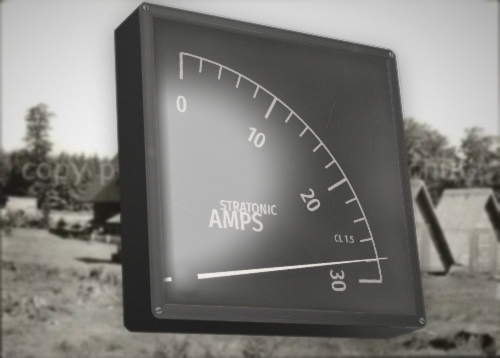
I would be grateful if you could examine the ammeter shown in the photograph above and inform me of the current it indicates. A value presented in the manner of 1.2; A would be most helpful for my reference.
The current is 28; A
